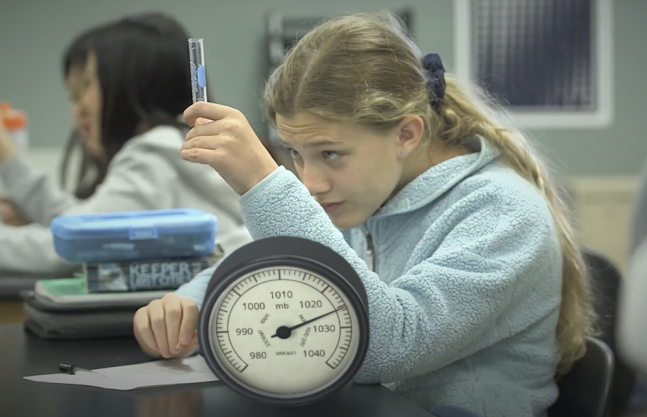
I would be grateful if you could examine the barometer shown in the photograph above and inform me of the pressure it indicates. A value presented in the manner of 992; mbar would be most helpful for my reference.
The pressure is 1025; mbar
